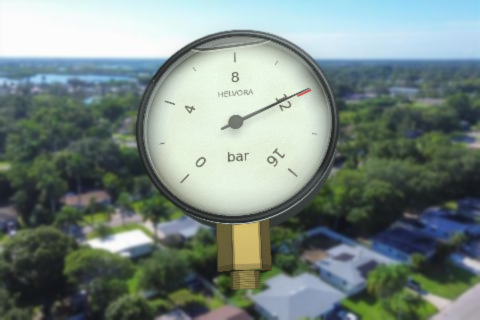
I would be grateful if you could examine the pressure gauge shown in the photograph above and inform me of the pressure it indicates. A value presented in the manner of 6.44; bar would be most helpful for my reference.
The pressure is 12; bar
